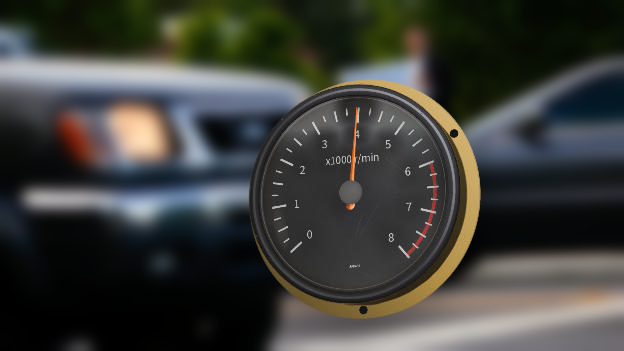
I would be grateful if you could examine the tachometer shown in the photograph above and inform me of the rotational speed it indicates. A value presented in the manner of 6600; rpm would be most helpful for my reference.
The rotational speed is 4000; rpm
